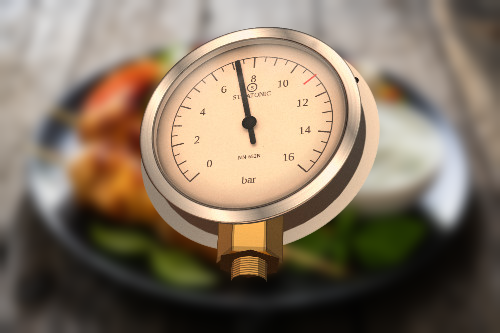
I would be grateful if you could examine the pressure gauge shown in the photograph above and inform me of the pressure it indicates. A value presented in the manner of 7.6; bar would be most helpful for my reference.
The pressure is 7.25; bar
